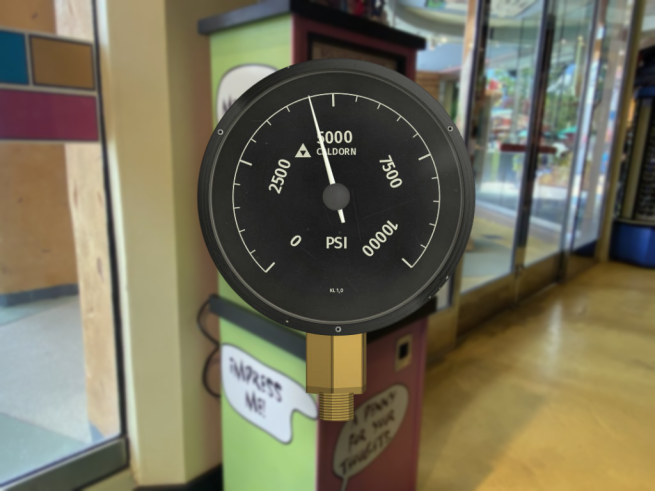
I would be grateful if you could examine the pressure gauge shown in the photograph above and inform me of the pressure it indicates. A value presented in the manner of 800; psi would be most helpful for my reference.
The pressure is 4500; psi
